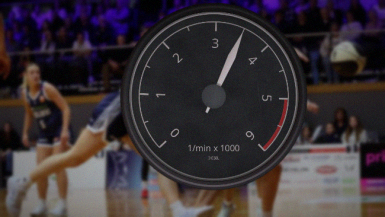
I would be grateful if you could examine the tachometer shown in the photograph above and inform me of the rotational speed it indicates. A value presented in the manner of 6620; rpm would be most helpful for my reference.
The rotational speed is 3500; rpm
